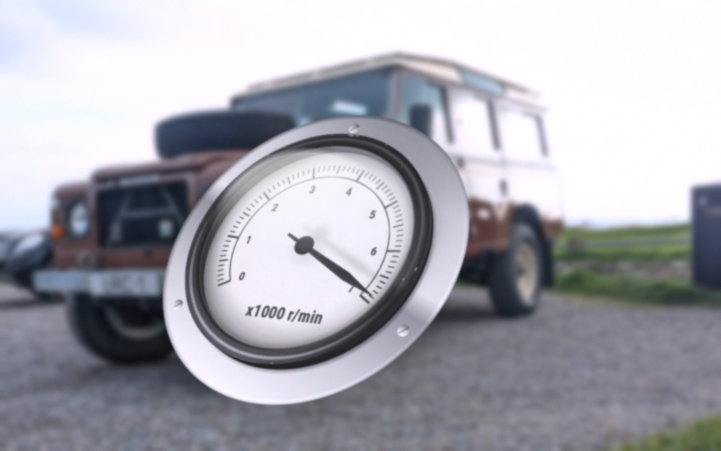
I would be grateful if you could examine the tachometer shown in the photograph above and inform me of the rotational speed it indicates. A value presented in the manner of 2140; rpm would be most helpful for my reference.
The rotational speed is 6900; rpm
